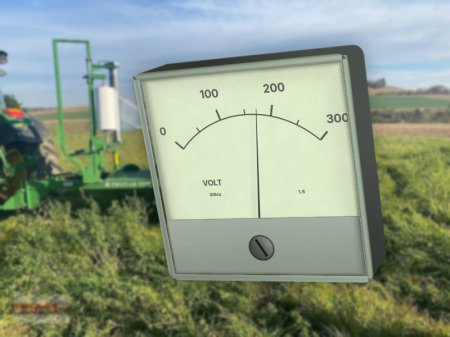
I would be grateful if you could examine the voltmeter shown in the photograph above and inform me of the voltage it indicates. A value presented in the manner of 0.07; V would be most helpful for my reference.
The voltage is 175; V
